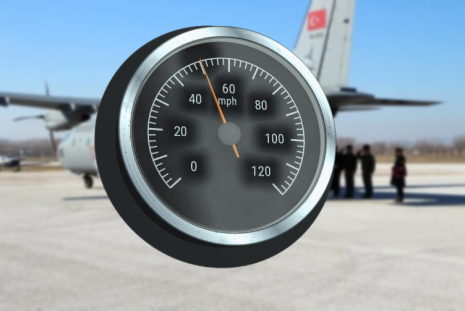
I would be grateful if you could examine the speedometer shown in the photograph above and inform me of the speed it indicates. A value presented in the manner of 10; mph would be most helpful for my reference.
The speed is 50; mph
